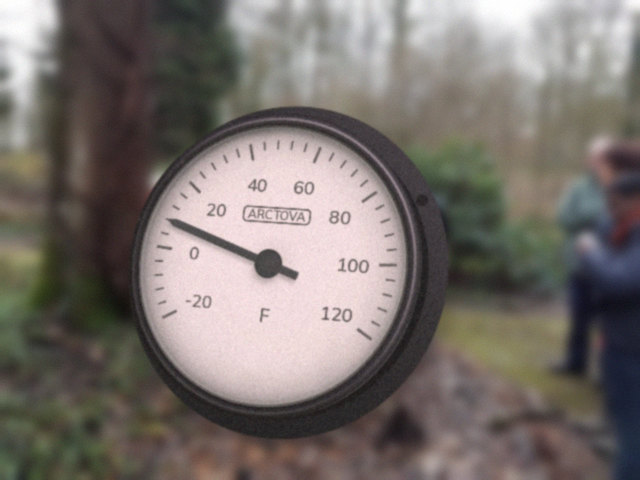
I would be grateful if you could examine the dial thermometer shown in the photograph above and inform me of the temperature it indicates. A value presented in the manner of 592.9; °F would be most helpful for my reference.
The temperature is 8; °F
